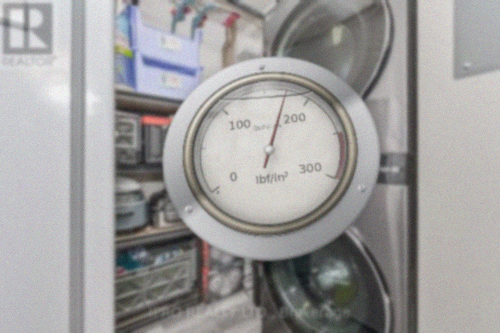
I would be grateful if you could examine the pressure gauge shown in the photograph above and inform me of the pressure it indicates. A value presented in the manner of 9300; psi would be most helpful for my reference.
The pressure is 175; psi
